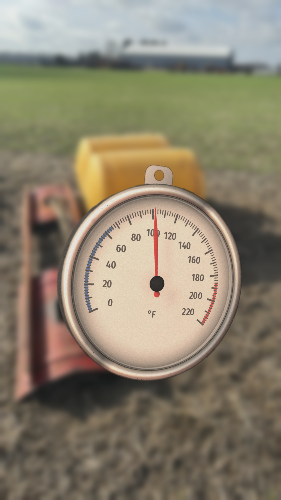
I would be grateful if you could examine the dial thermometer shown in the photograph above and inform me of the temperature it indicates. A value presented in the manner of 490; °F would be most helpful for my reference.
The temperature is 100; °F
